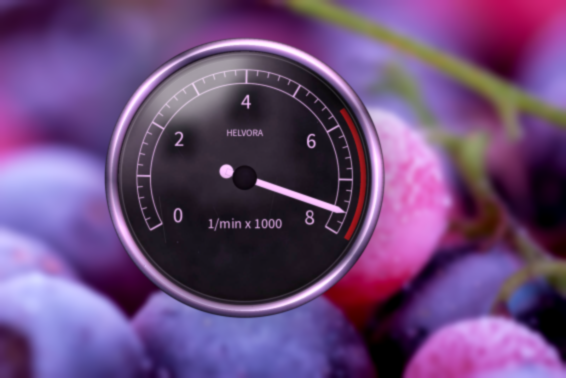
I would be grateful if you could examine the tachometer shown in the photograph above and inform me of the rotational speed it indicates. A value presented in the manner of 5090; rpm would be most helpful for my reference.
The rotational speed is 7600; rpm
